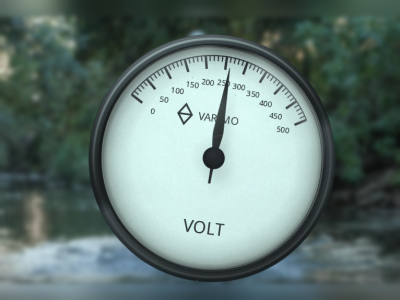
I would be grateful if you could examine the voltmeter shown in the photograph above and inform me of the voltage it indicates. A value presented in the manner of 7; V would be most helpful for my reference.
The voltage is 260; V
